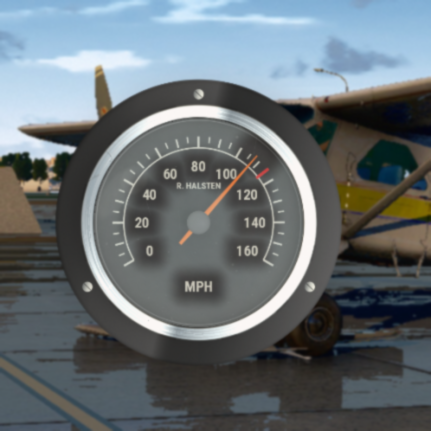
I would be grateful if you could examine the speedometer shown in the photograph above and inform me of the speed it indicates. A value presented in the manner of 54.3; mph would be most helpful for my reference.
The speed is 107.5; mph
